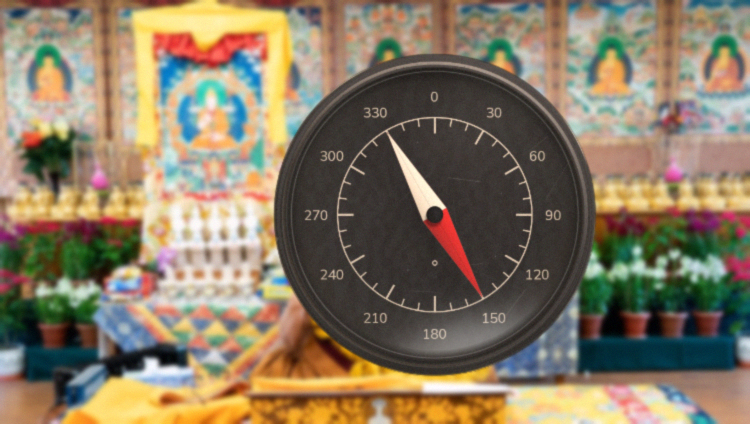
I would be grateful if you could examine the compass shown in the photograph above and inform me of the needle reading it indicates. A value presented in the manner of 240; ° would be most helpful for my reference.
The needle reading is 150; °
